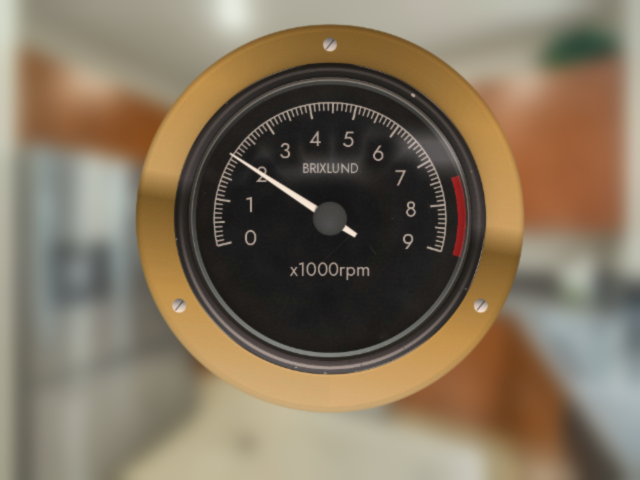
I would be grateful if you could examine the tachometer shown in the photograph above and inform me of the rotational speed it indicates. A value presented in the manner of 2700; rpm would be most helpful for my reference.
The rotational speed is 2000; rpm
